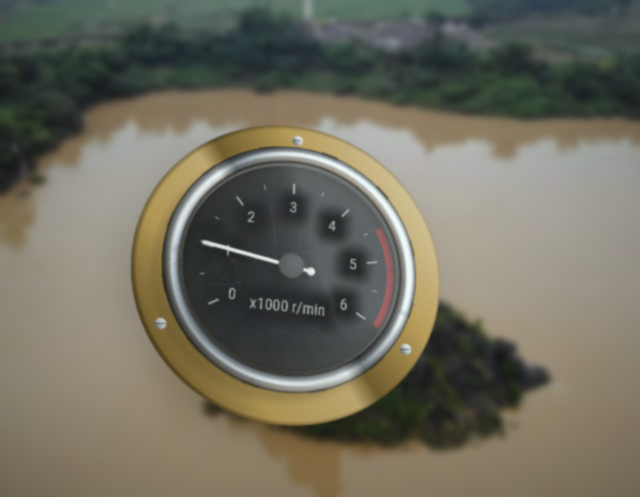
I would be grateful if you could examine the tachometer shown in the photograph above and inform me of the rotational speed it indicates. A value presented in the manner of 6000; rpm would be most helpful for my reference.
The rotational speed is 1000; rpm
